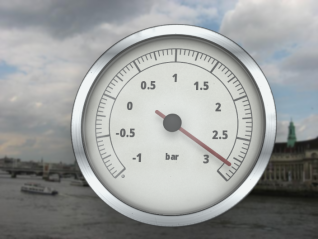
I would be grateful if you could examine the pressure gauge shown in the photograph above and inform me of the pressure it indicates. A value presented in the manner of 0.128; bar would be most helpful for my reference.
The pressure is 2.85; bar
